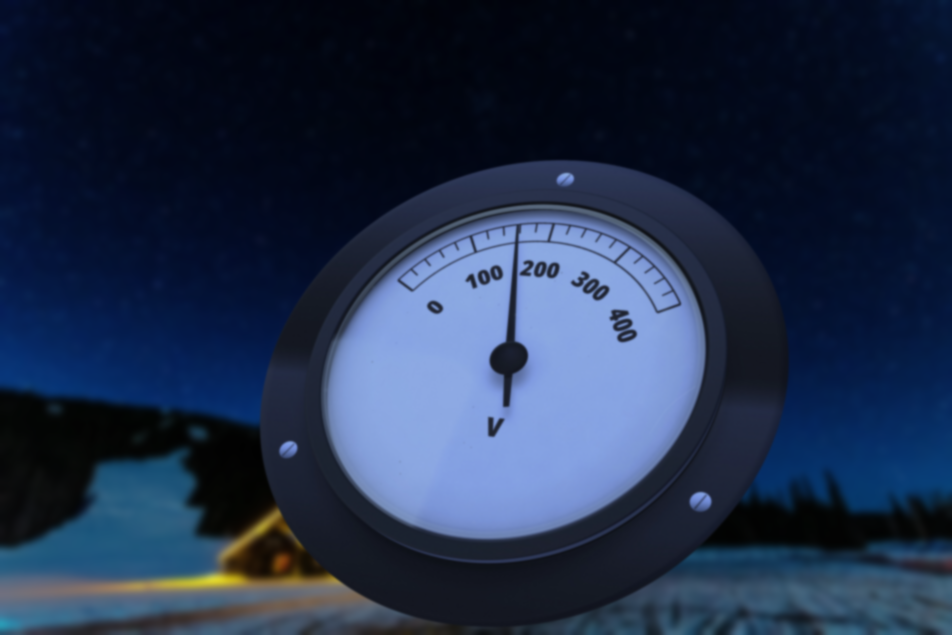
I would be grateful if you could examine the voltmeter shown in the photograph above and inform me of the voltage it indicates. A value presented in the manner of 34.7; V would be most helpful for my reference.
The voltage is 160; V
